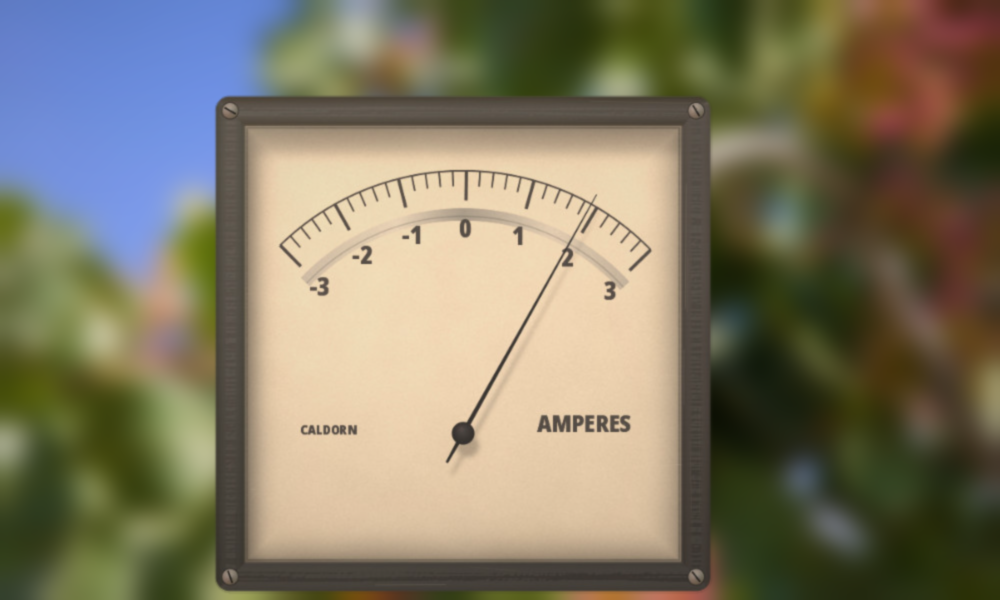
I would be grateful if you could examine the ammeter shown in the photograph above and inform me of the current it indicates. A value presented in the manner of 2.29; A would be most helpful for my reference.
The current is 1.9; A
